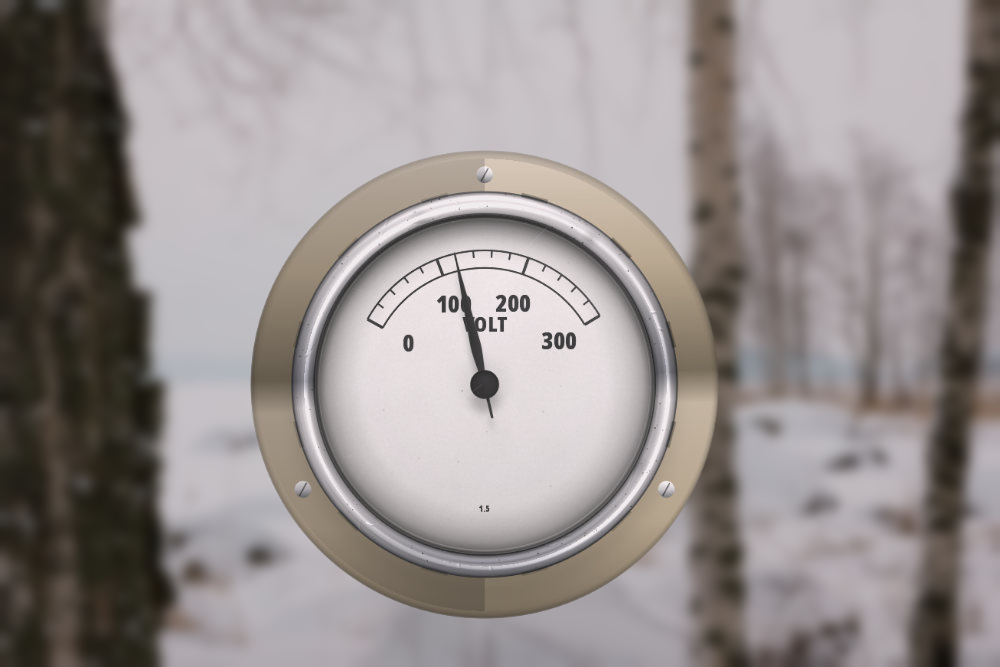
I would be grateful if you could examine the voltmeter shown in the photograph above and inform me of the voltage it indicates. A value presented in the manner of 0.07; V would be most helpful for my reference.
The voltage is 120; V
